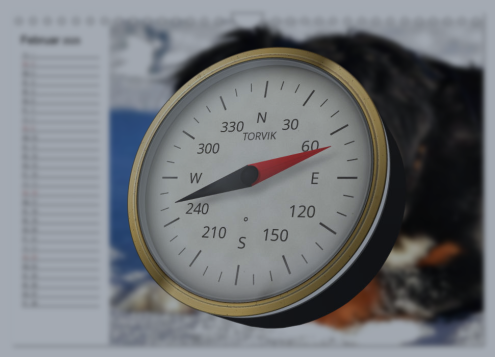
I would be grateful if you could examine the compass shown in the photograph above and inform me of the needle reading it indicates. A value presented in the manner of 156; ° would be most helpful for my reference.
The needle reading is 70; °
